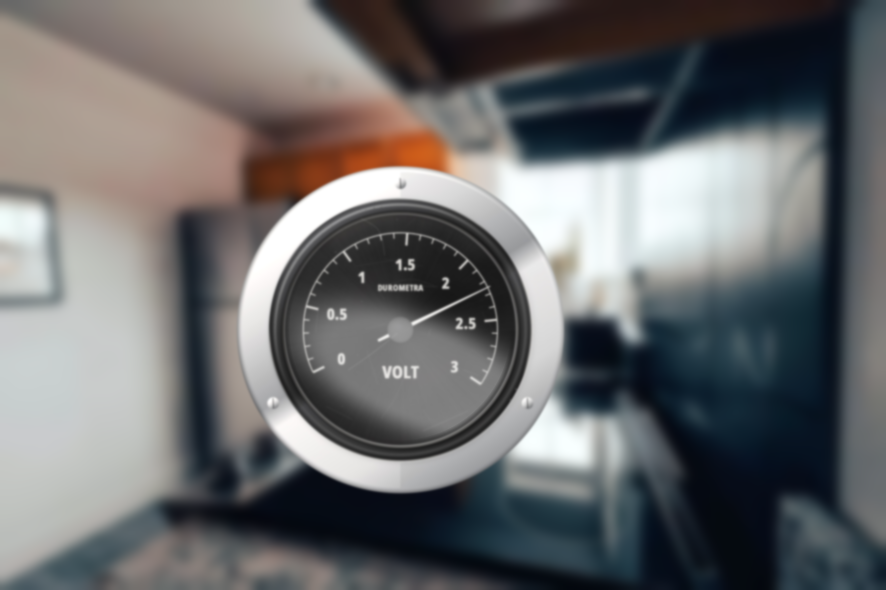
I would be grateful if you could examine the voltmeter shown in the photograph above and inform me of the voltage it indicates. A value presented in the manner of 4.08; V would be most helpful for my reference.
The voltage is 2.25; V
